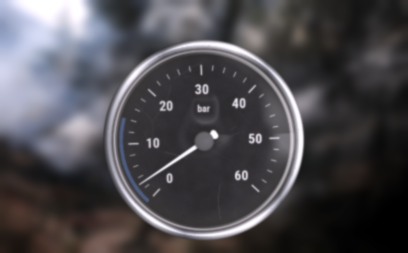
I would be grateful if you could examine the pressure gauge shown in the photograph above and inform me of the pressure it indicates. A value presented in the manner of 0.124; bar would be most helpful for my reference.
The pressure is 3; bar
